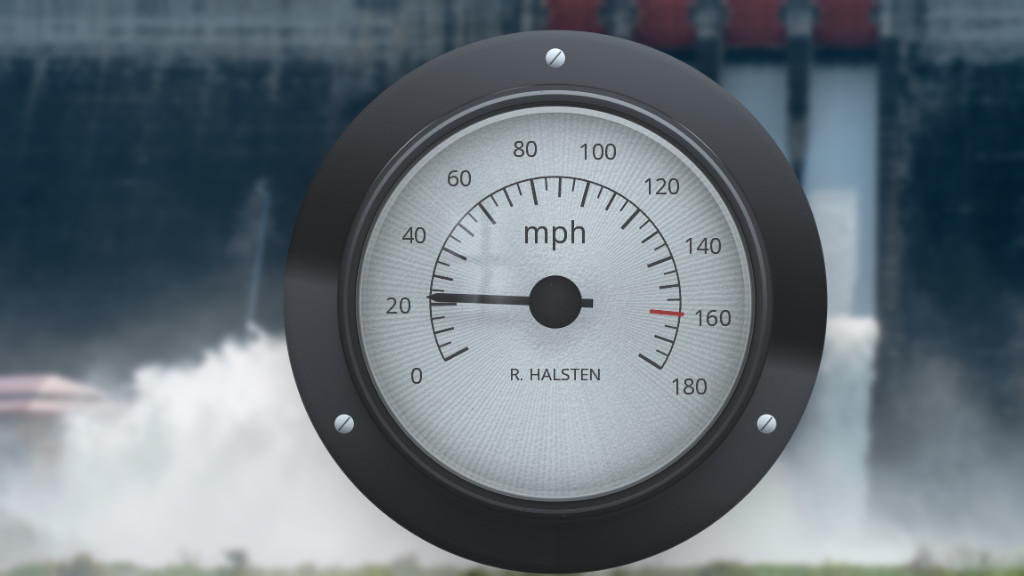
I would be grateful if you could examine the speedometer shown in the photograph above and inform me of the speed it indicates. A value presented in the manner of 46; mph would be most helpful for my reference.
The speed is 22.5; mph
